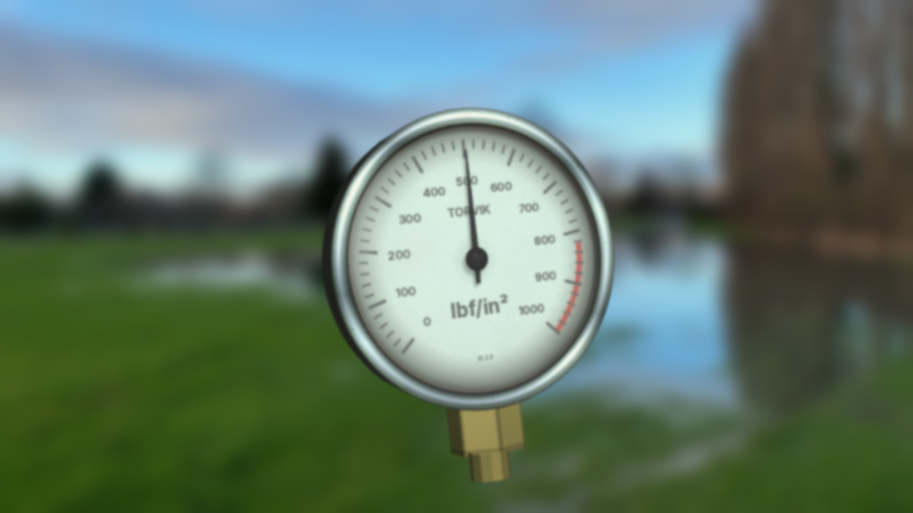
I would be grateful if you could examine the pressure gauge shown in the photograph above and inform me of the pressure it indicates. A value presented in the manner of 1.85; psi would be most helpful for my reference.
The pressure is 500; psi
